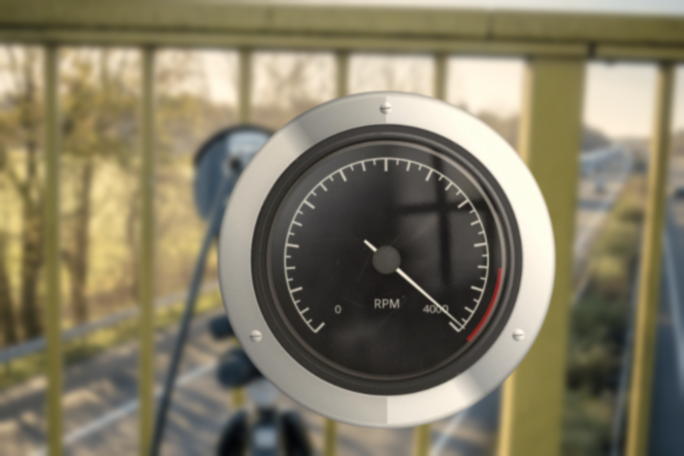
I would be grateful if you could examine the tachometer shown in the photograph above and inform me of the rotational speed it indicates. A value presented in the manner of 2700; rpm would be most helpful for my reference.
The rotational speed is 3950; rpm
